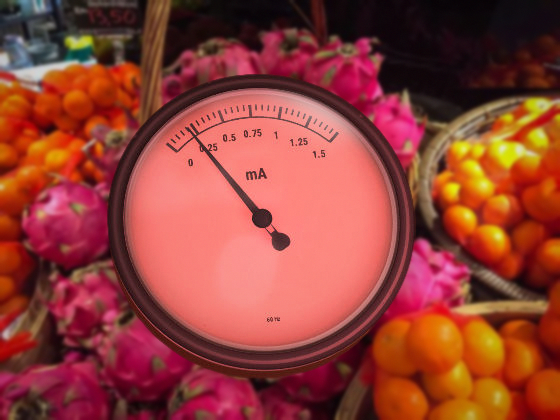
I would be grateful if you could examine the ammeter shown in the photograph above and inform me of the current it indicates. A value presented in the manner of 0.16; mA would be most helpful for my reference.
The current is 0.2; mA
